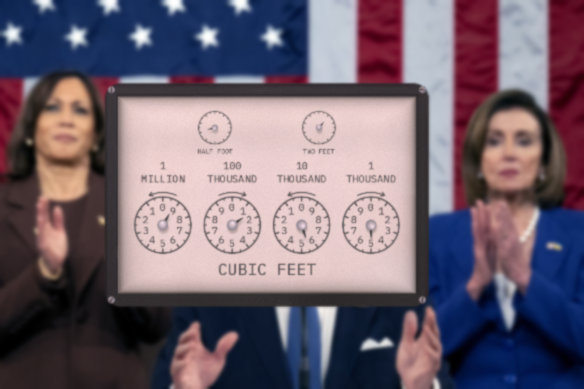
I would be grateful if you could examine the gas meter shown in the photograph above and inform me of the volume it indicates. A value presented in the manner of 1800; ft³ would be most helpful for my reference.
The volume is 915500; ft³
